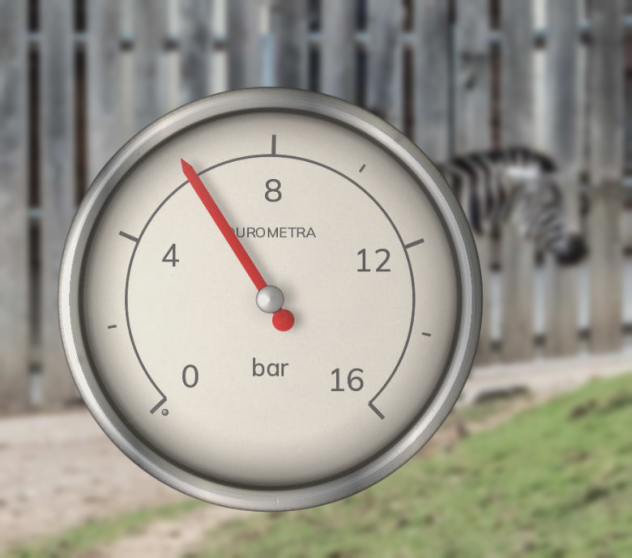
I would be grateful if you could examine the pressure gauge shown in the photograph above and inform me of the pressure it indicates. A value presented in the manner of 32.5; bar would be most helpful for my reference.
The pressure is 6; bar
